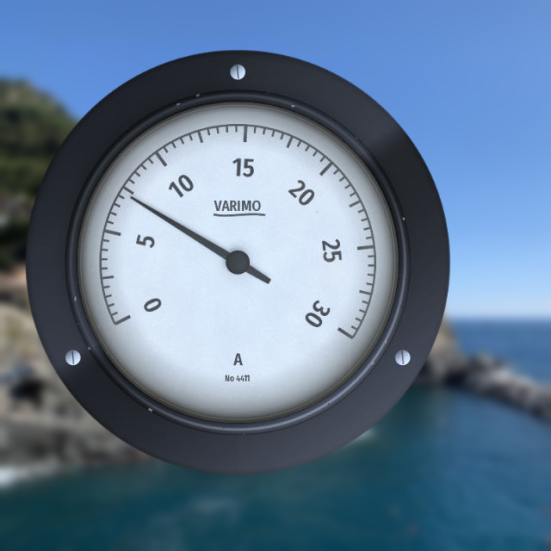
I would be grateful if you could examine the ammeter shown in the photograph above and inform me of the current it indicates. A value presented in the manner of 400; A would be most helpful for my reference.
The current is 7.25; A
